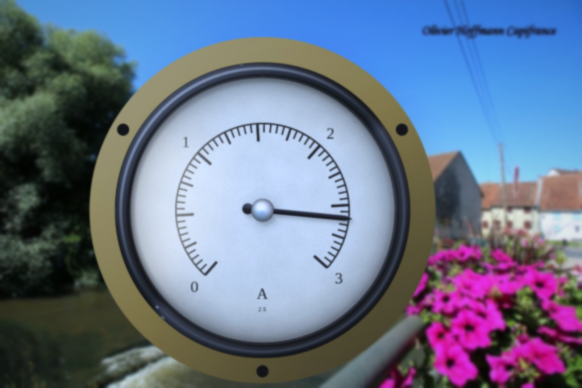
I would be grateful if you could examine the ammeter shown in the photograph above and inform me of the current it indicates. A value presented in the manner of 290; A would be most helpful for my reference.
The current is 2.6; A
